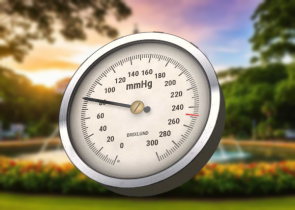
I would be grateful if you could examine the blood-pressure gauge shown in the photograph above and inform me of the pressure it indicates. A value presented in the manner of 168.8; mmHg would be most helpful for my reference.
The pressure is 80; mmHg
